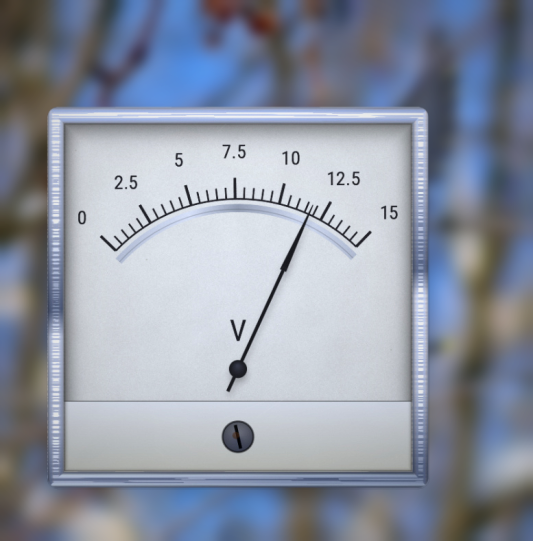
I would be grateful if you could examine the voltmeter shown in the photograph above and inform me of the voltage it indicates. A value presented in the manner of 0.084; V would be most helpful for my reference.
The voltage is 11.75; V
